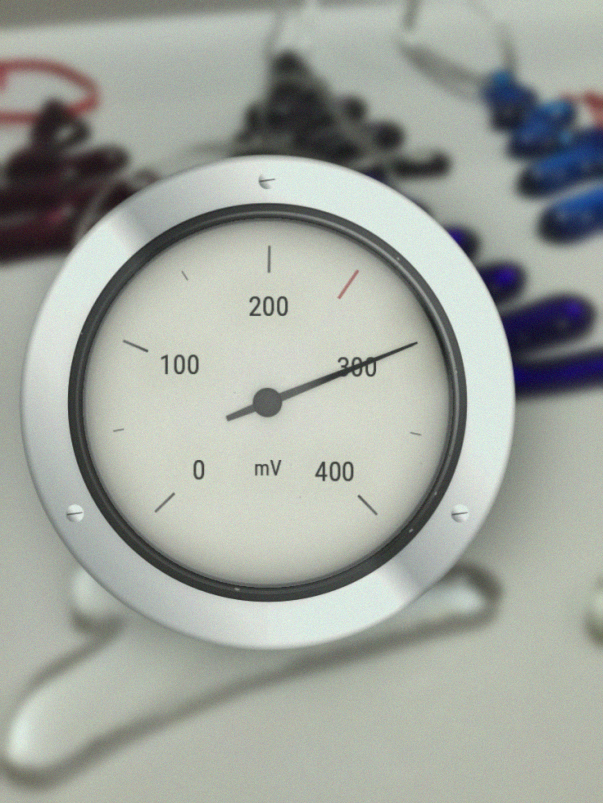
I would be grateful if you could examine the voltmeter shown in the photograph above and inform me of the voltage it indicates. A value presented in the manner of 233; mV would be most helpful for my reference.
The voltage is 300; mV
